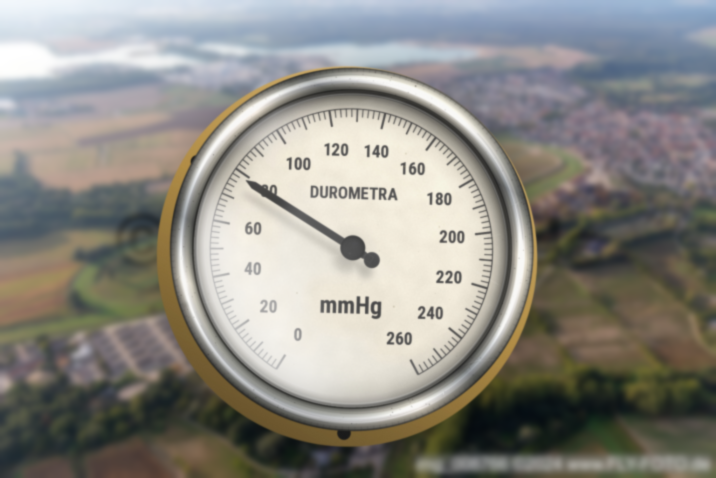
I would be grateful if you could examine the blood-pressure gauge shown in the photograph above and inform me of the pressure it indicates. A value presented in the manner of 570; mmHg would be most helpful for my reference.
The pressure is 78; mmHg
